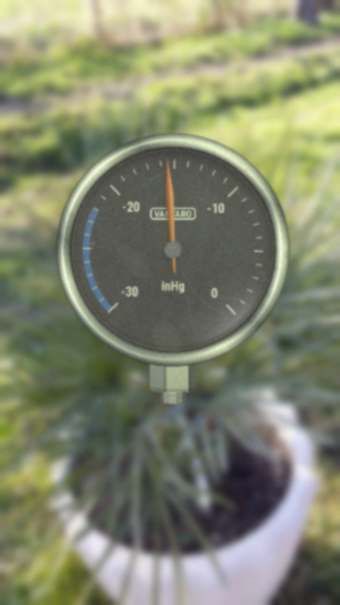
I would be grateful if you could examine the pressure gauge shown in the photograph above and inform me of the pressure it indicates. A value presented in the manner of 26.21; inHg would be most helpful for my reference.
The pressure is -15.5; inHg
